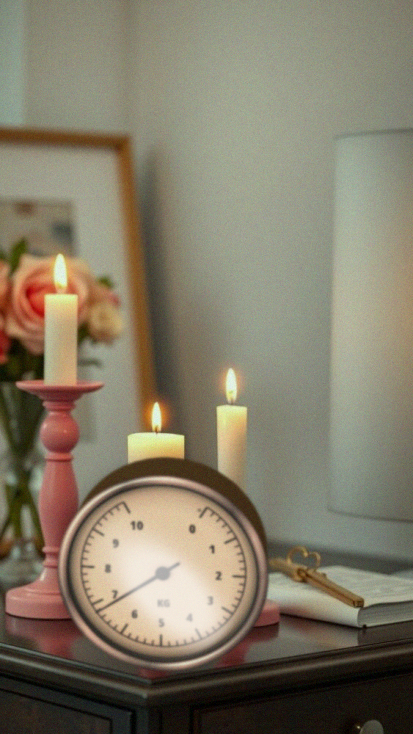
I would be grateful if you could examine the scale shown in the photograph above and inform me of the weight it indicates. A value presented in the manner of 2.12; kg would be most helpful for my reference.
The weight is 6.8; kg
